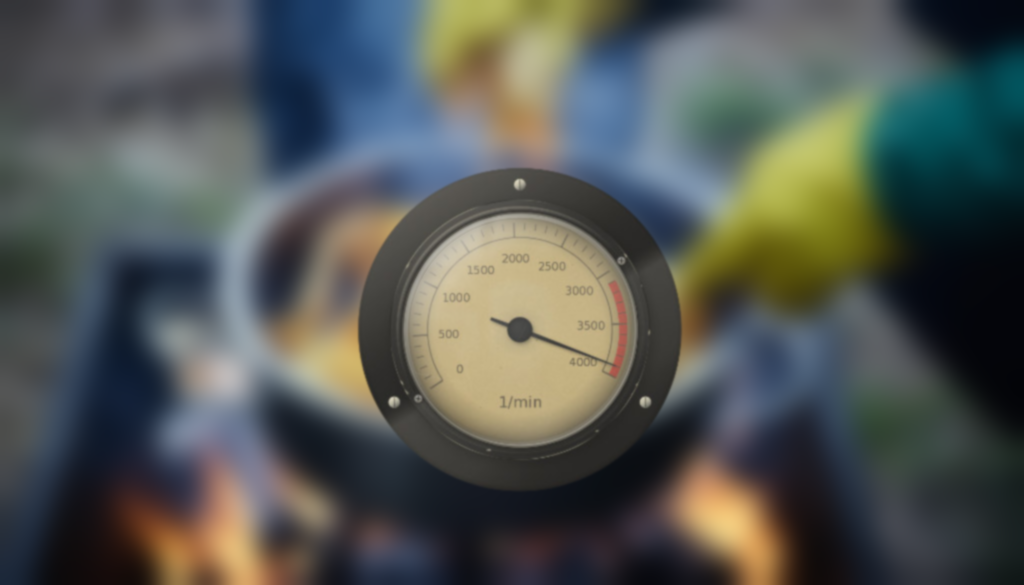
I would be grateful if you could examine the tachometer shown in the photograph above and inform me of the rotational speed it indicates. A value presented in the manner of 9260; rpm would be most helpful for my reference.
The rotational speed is 3900; rpm
